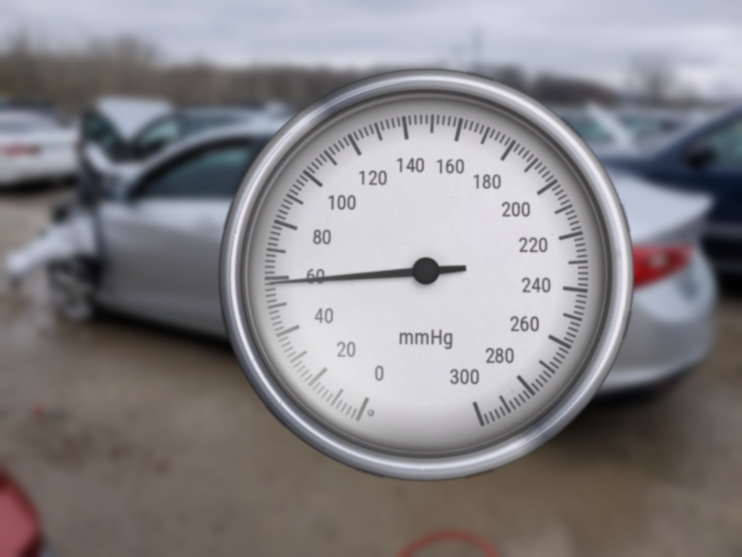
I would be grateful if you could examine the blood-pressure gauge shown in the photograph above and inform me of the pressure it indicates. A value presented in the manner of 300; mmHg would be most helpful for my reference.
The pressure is 58; mmHg
